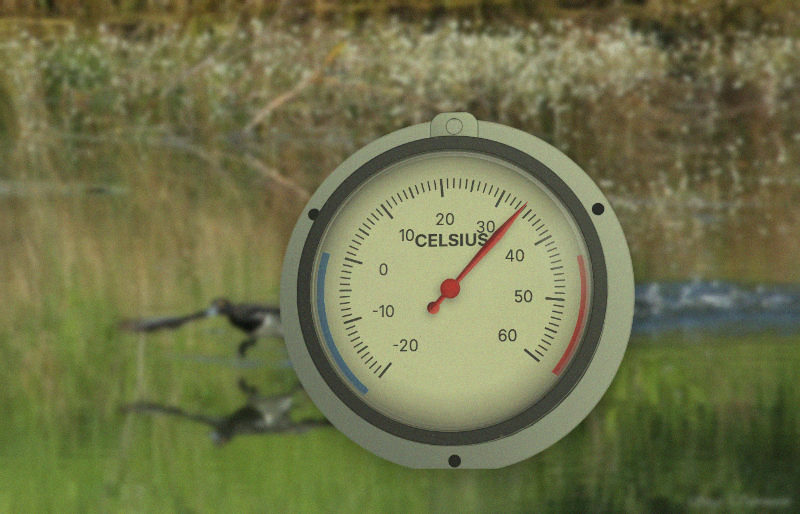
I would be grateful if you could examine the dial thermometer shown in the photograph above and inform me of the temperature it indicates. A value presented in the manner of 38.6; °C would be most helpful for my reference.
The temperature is 34; °C
